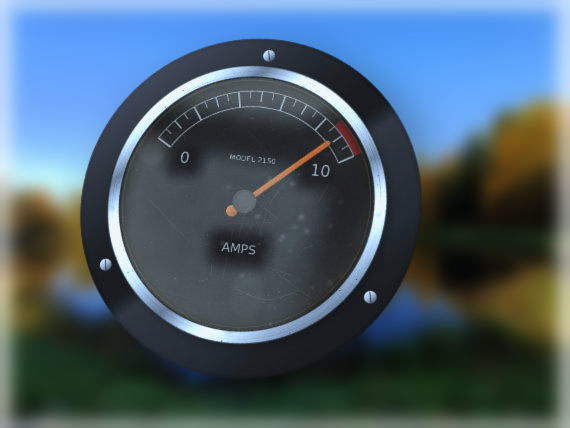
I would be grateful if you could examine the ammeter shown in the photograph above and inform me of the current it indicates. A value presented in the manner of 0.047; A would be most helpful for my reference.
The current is 9; A
